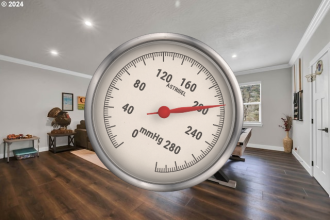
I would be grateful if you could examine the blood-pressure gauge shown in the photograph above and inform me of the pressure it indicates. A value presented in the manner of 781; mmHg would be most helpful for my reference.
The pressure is 200; mmHg
